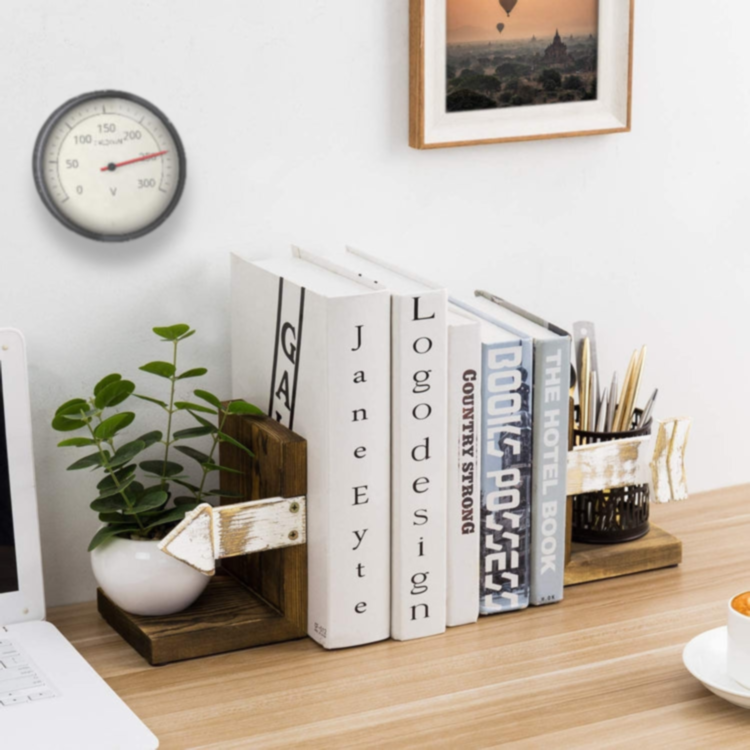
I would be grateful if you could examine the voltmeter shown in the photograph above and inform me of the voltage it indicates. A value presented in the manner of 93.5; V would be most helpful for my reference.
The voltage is 250; V
